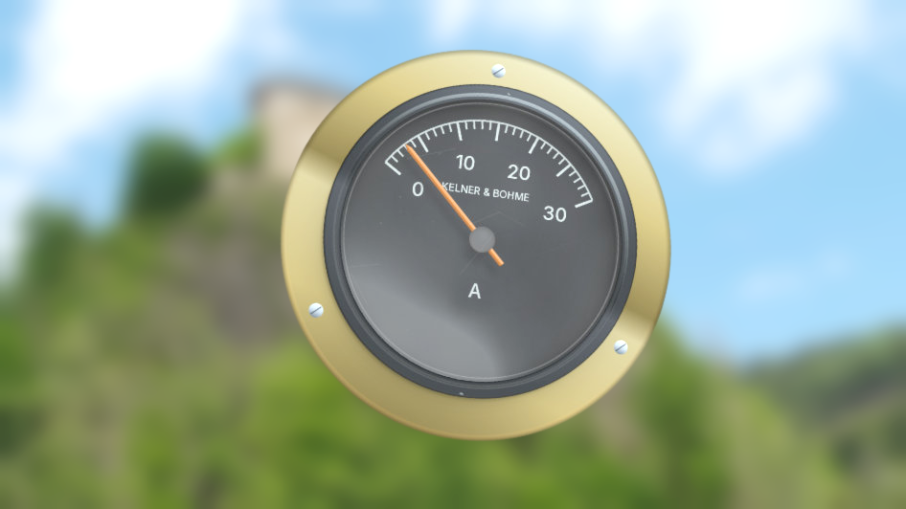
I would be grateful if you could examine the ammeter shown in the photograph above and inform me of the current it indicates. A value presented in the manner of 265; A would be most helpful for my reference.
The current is 3; A
